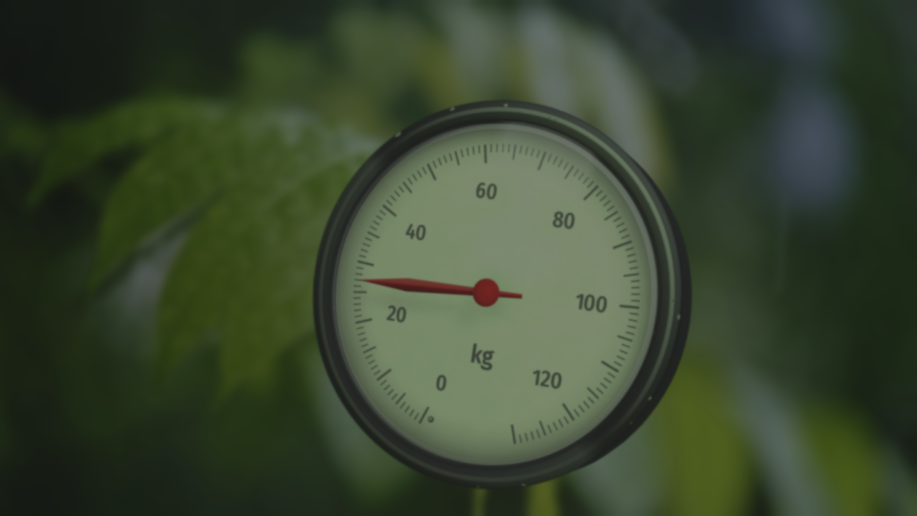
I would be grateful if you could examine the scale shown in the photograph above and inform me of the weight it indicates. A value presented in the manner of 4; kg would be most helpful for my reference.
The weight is 27; kg
